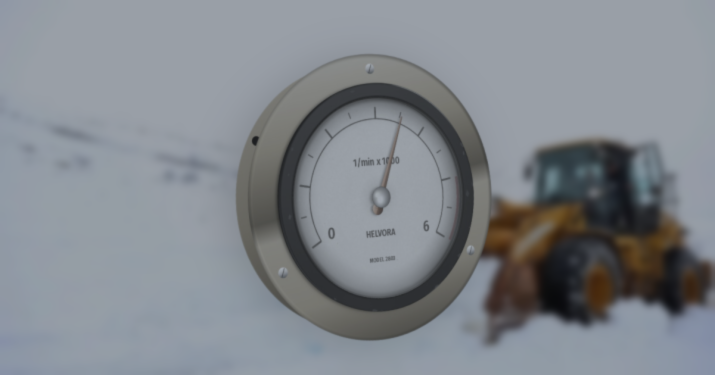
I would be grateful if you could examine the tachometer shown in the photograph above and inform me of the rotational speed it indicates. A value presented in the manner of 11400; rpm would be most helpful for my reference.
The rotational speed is 3500; rpm
